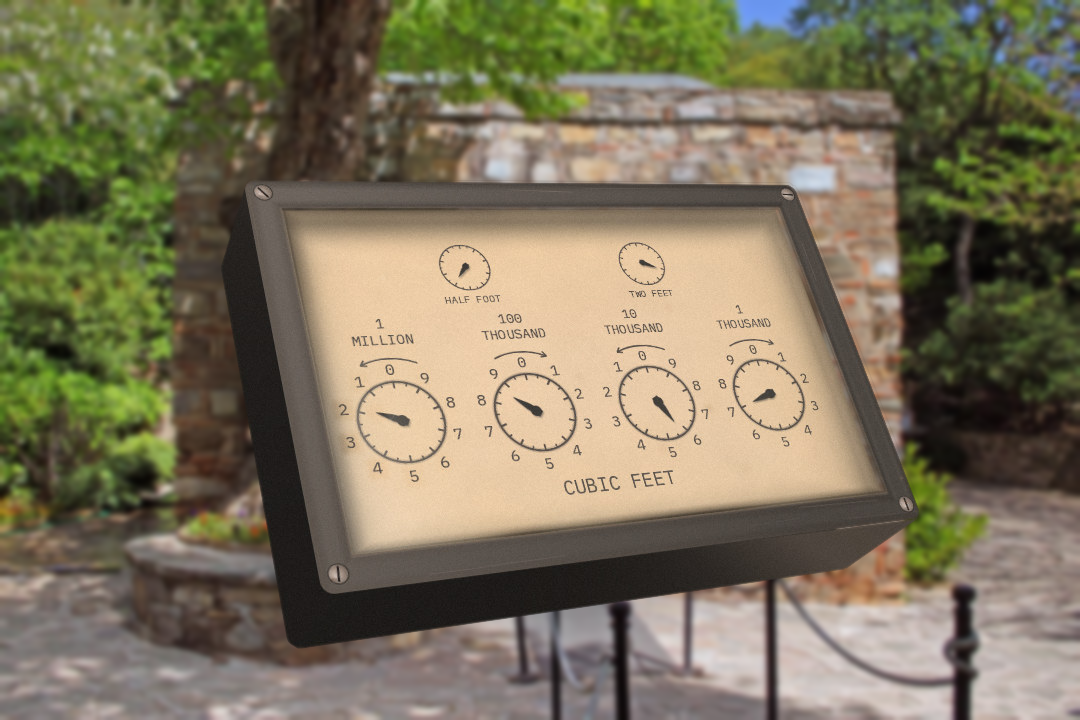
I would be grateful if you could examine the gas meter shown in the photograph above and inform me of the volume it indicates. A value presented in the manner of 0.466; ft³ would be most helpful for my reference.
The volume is 185700; ft³
